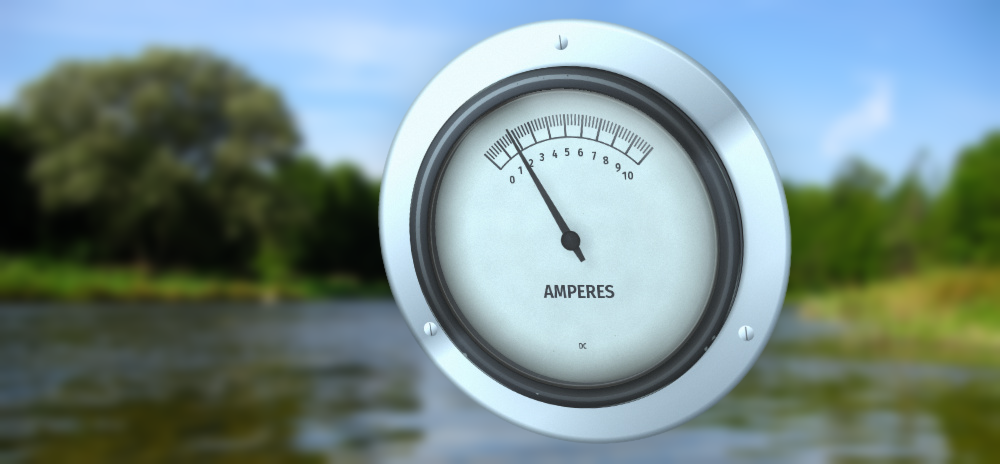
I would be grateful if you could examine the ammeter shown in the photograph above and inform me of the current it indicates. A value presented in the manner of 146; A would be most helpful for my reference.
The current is 2; A
